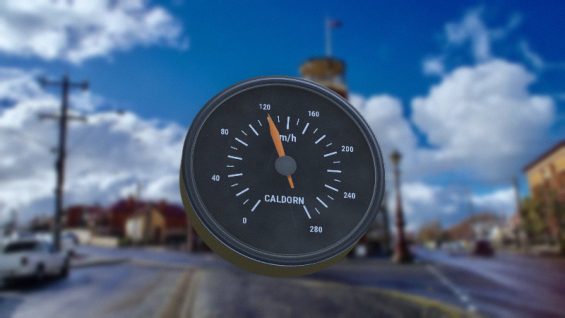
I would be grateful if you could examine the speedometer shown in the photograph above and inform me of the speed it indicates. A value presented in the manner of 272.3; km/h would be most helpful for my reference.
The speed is 120; km/h
